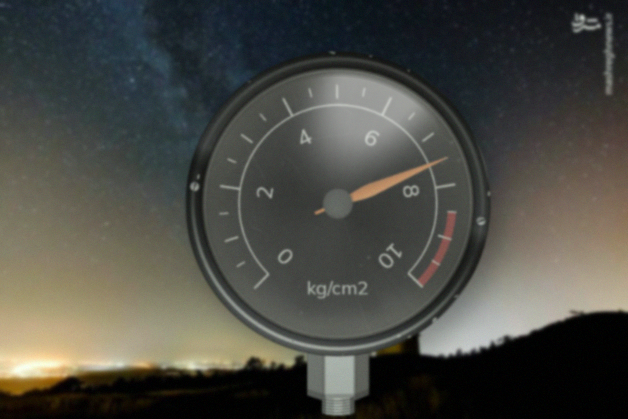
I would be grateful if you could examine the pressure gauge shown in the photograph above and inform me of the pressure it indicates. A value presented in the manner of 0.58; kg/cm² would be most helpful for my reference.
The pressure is 7.5; kg/cm²
